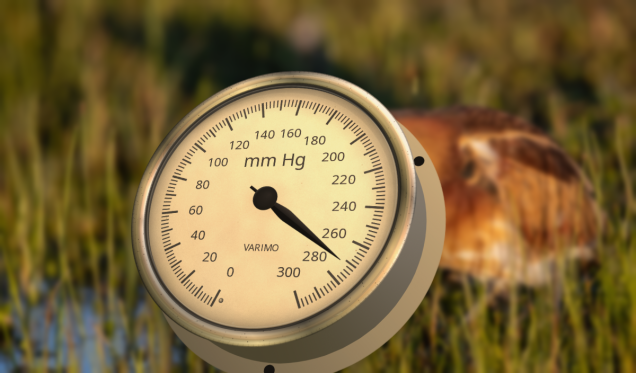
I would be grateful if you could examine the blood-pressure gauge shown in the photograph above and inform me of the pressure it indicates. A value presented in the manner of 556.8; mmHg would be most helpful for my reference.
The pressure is 272; mmHg
